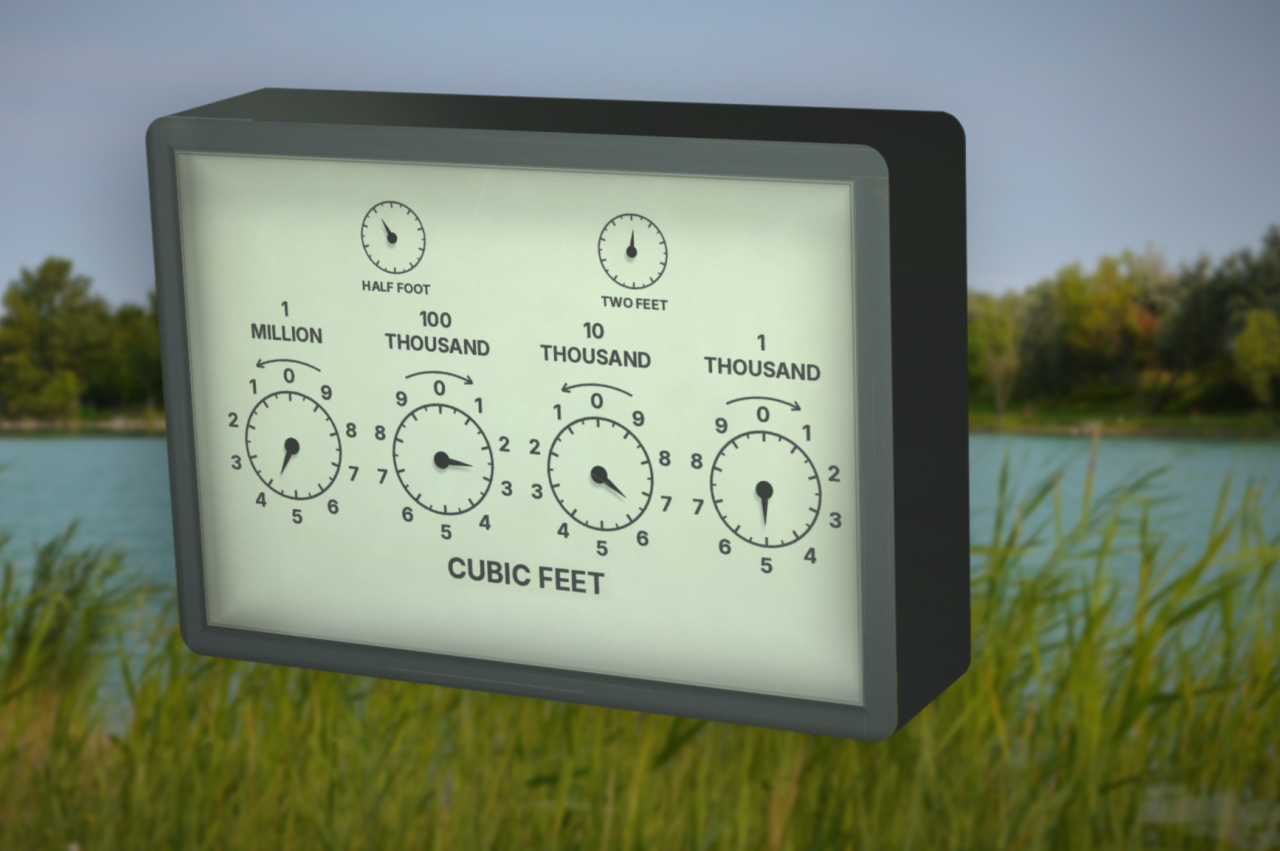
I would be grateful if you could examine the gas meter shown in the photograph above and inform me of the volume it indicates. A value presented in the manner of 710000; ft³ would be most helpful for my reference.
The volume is 426500; ft³
